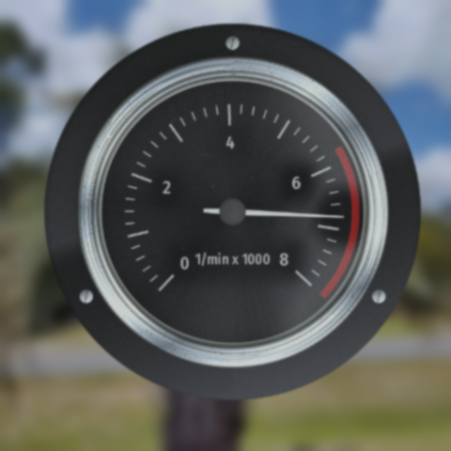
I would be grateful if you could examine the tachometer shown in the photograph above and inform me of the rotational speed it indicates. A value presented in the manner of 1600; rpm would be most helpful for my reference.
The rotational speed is 6800; rpm
